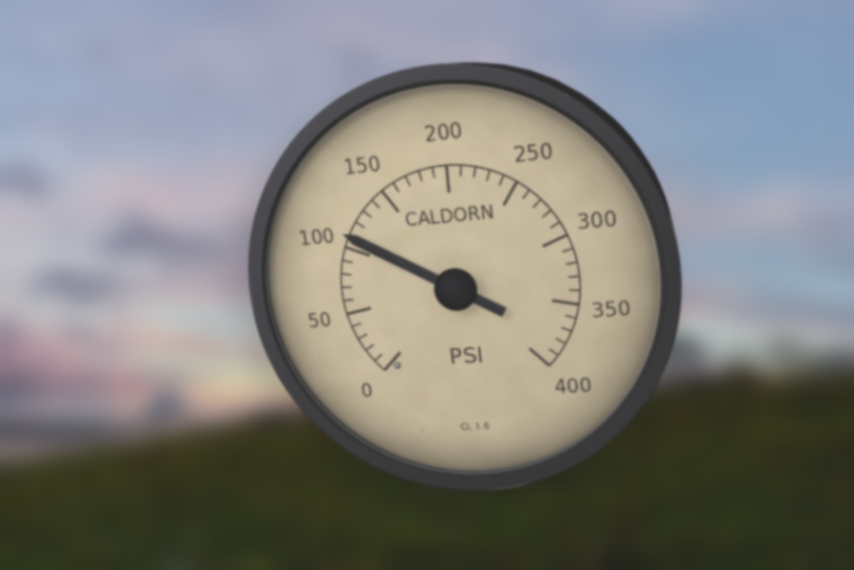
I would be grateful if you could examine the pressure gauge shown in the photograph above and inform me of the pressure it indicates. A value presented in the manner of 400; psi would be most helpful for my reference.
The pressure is 110; psi
